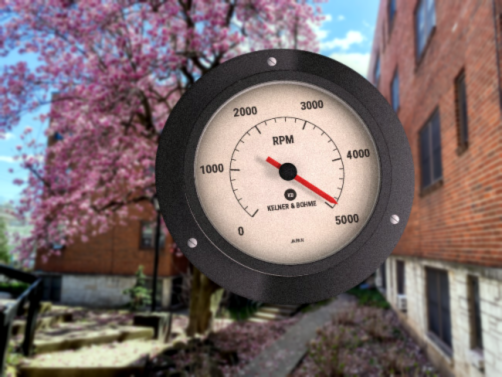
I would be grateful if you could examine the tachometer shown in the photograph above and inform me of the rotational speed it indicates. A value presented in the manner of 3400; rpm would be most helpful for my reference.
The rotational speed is 4900; rpm
